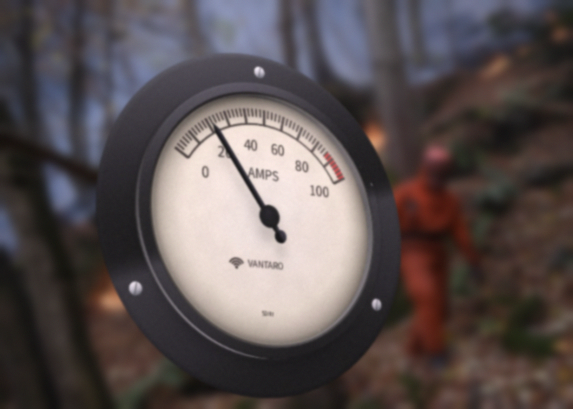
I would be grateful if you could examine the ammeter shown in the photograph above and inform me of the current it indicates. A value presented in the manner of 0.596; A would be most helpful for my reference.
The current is 20; A
